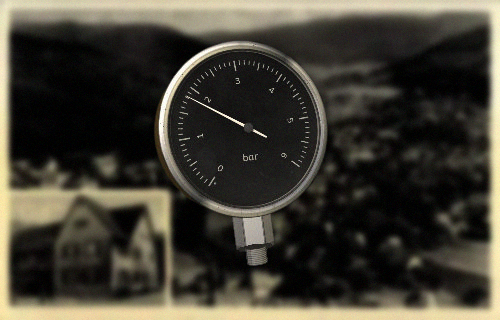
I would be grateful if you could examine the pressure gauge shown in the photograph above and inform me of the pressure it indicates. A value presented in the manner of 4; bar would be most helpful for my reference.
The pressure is 1.8; bar
